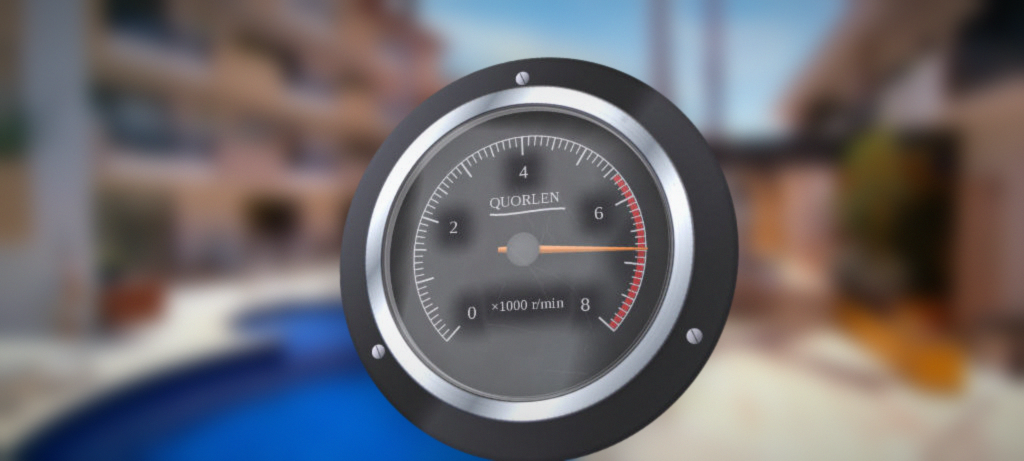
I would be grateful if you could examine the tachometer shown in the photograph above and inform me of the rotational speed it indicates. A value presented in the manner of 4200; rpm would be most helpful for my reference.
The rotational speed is 6800; rpm
